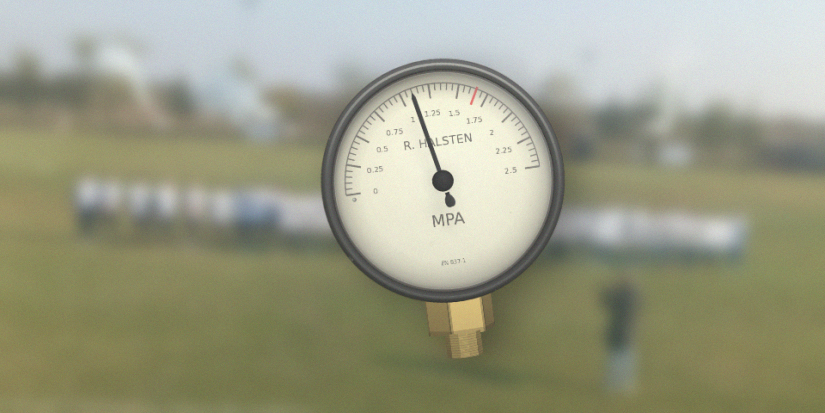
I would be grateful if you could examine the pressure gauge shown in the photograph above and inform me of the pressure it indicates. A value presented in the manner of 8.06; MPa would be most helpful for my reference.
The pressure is 1.1; MPa
